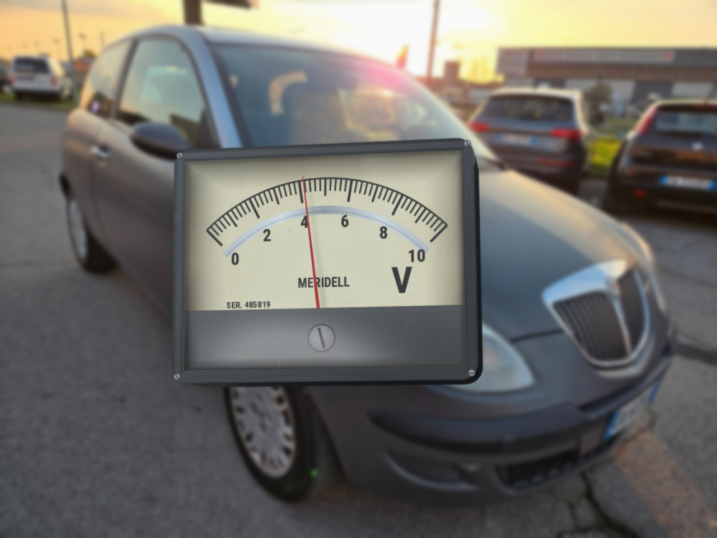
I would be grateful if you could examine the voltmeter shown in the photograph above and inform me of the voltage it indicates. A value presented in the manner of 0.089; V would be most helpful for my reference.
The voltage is 4.2; V
